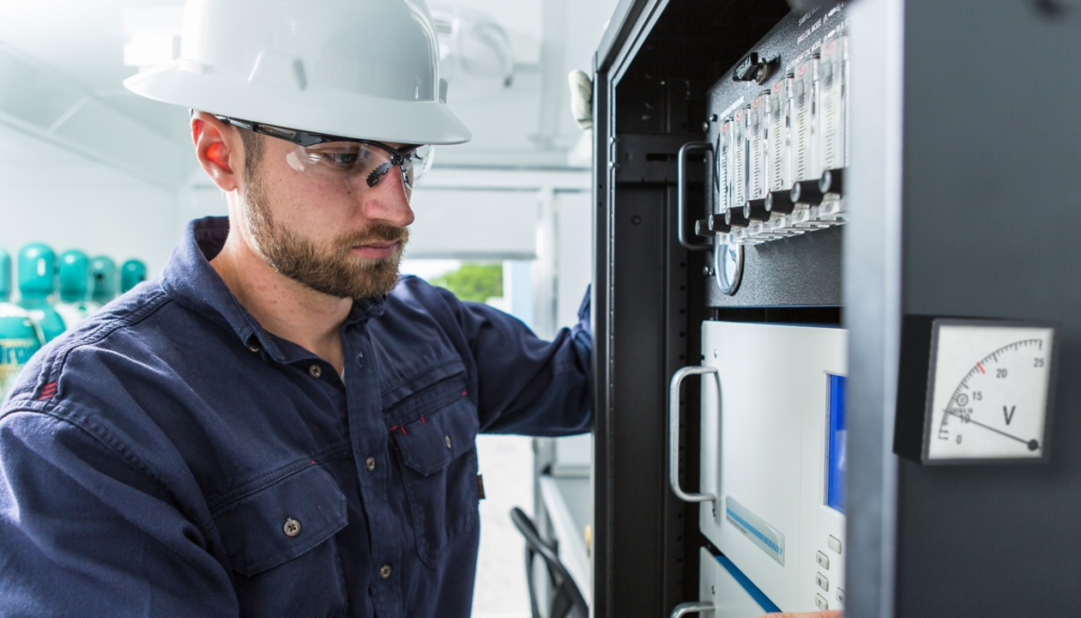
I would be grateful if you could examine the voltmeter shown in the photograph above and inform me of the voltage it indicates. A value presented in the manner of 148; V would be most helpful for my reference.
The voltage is 10; V
